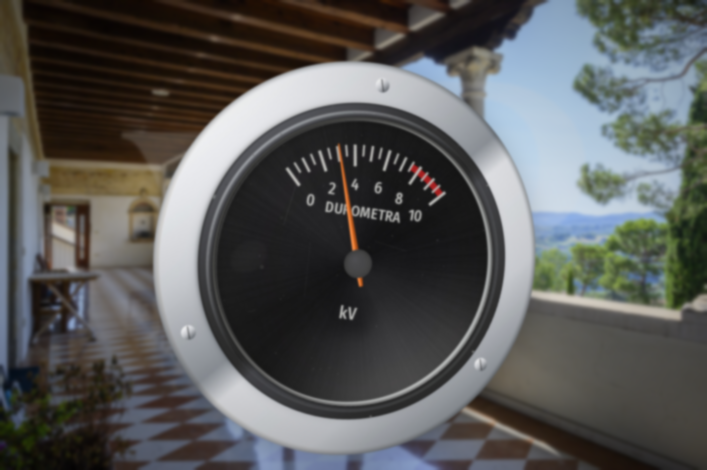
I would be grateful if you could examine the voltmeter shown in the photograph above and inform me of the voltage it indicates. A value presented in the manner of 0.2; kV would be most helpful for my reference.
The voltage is 3; kV
